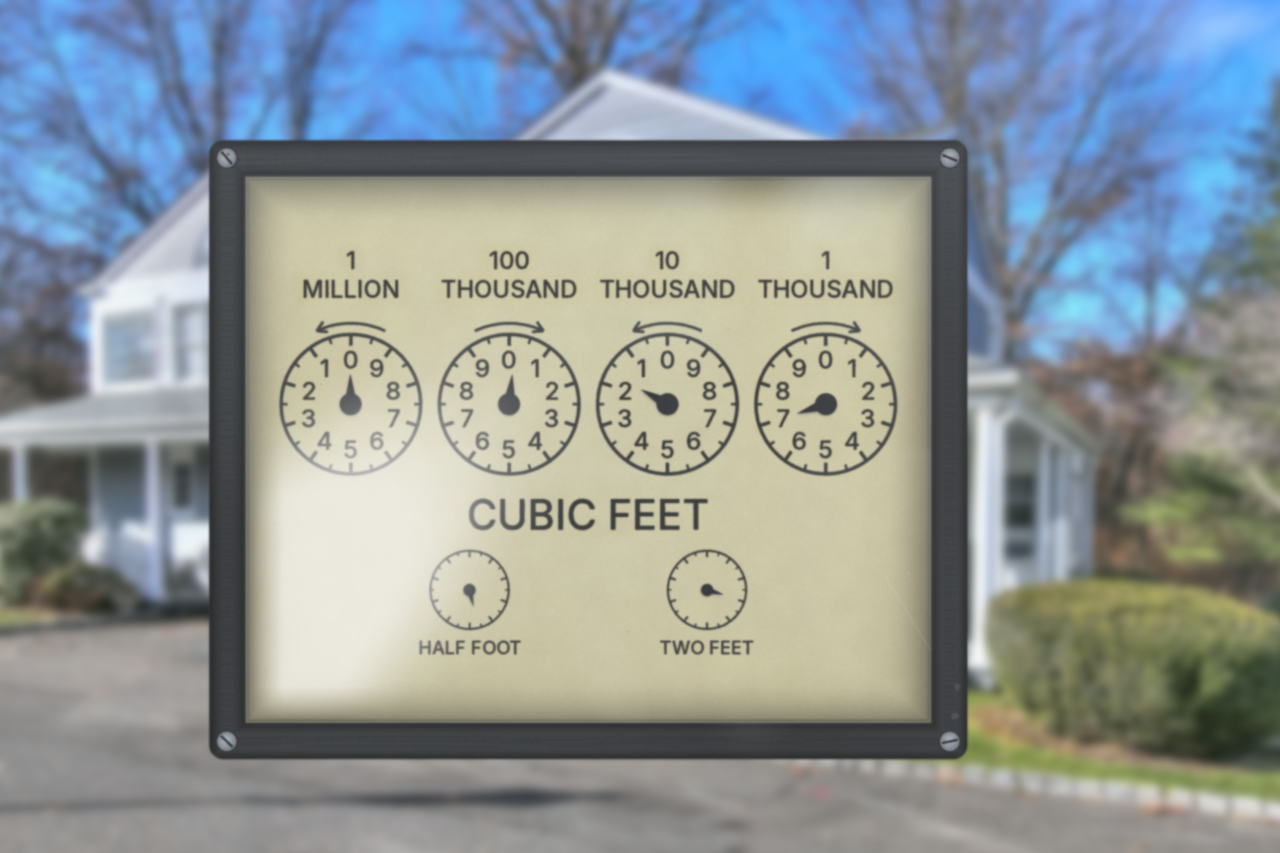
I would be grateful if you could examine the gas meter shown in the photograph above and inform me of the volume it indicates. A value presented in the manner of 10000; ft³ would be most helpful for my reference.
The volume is 1700; ft³
